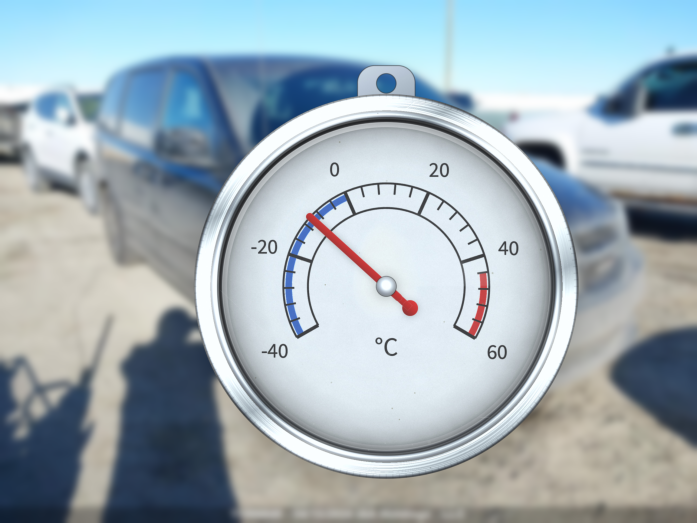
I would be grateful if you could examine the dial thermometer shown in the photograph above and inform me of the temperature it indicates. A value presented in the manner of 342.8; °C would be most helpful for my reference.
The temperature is -10; °C
